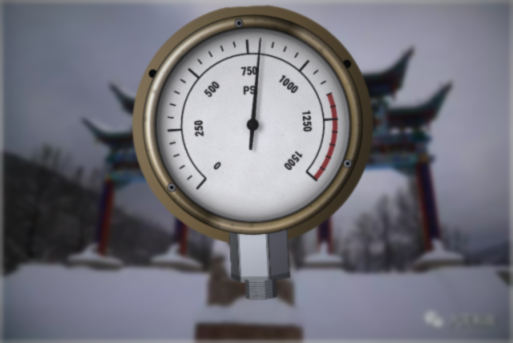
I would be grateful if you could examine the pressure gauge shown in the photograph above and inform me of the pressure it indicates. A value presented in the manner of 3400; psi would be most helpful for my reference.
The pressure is 800; psi
